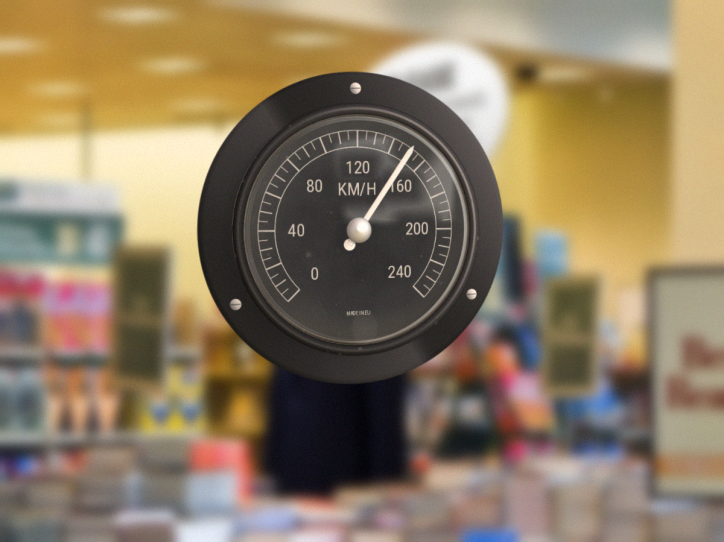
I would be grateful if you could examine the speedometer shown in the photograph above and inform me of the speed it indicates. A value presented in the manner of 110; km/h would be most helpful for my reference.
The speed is 150; km/h
